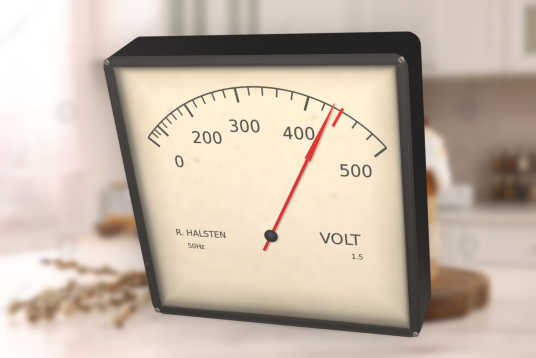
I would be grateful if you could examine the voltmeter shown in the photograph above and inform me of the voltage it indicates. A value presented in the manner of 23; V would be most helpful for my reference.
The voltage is 430; V
